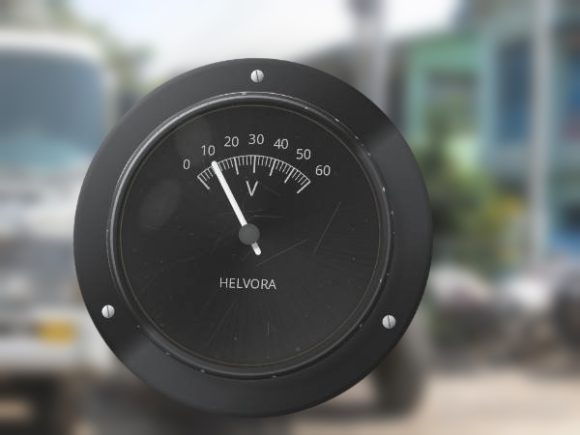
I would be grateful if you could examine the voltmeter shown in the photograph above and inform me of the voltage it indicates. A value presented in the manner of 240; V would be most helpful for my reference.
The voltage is 10; V
